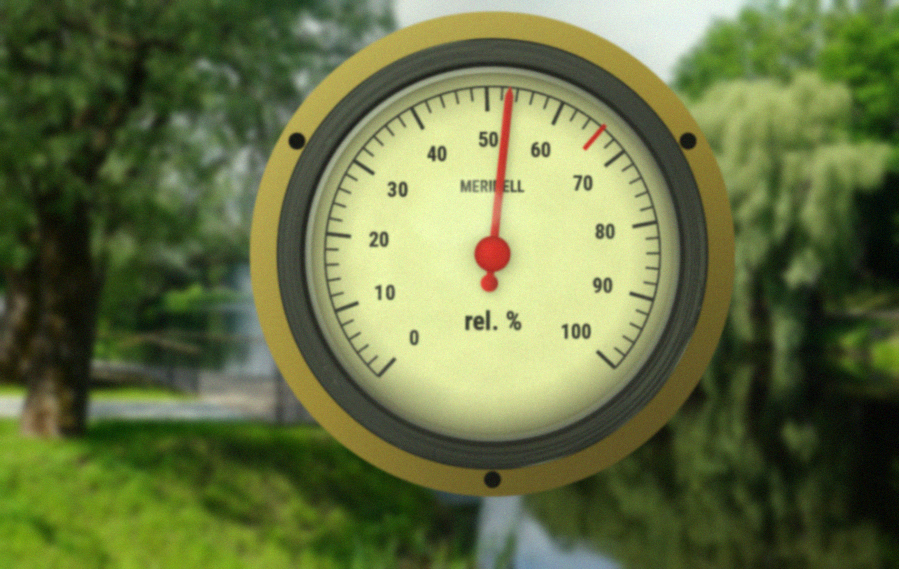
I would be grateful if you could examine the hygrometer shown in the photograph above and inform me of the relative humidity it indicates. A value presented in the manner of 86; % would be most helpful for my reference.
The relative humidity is 53; %
